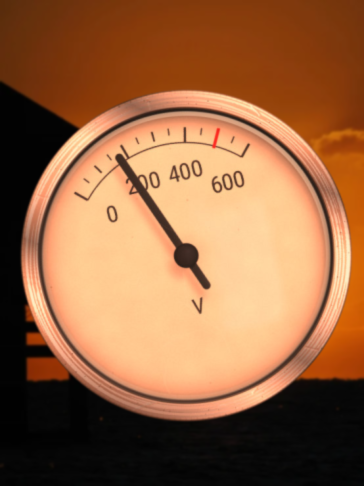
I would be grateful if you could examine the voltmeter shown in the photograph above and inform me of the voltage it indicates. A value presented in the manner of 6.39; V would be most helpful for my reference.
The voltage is 175; V
